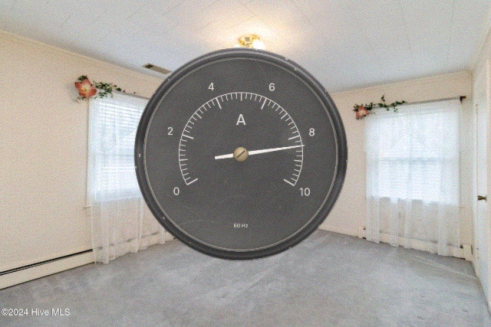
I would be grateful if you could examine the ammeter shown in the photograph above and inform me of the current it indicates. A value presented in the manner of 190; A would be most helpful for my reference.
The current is 8.4; A
